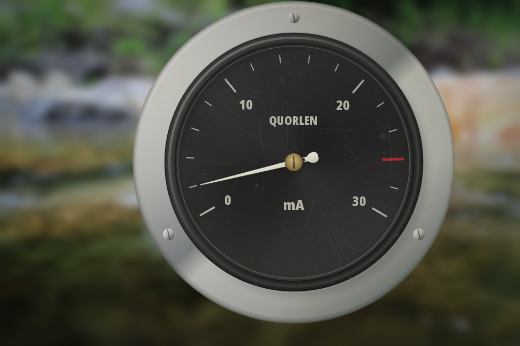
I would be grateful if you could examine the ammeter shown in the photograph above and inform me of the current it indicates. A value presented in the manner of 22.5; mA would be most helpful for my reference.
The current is 2; mA
